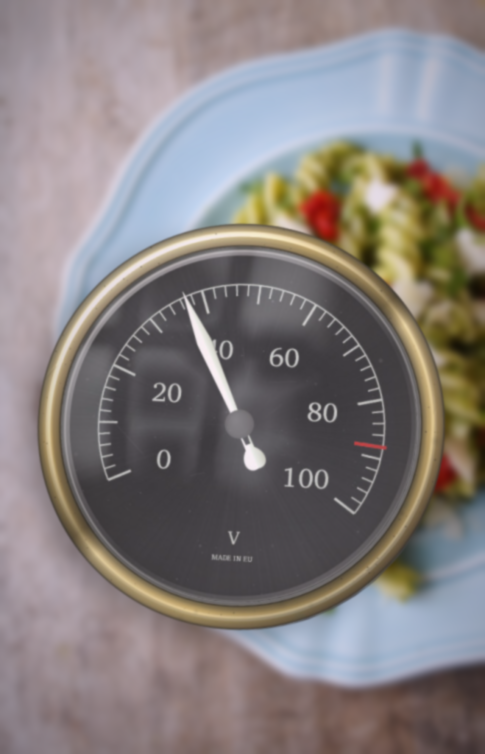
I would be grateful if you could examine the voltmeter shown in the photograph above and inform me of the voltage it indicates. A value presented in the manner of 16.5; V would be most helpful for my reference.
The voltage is 37; V
